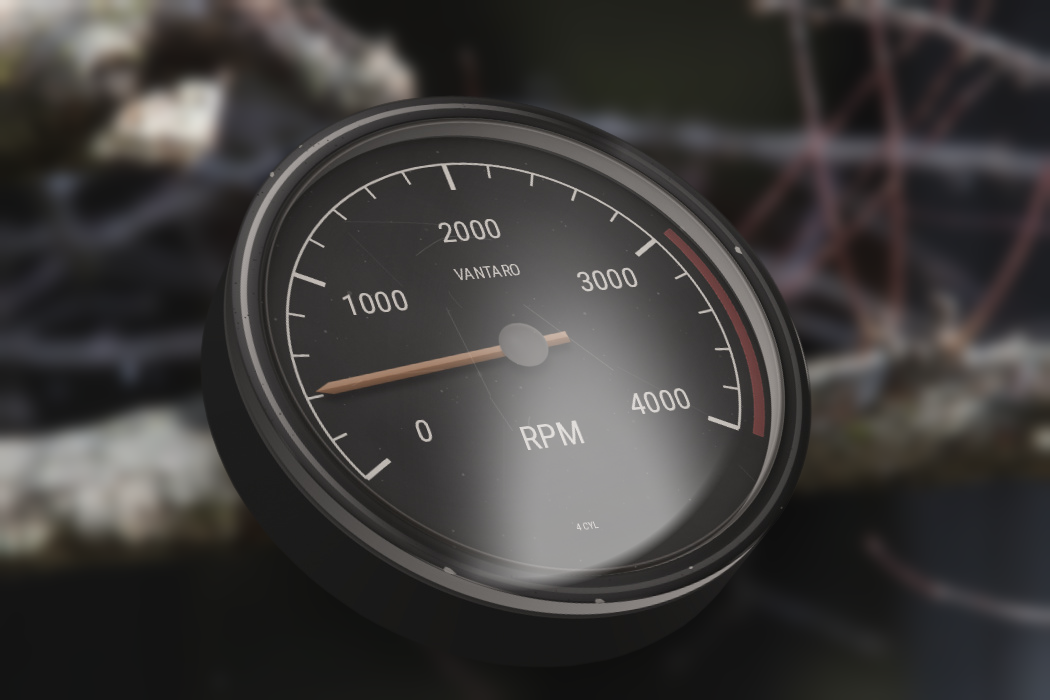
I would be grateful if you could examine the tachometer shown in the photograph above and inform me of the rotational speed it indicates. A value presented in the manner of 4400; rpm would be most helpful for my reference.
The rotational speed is 400; rpm
